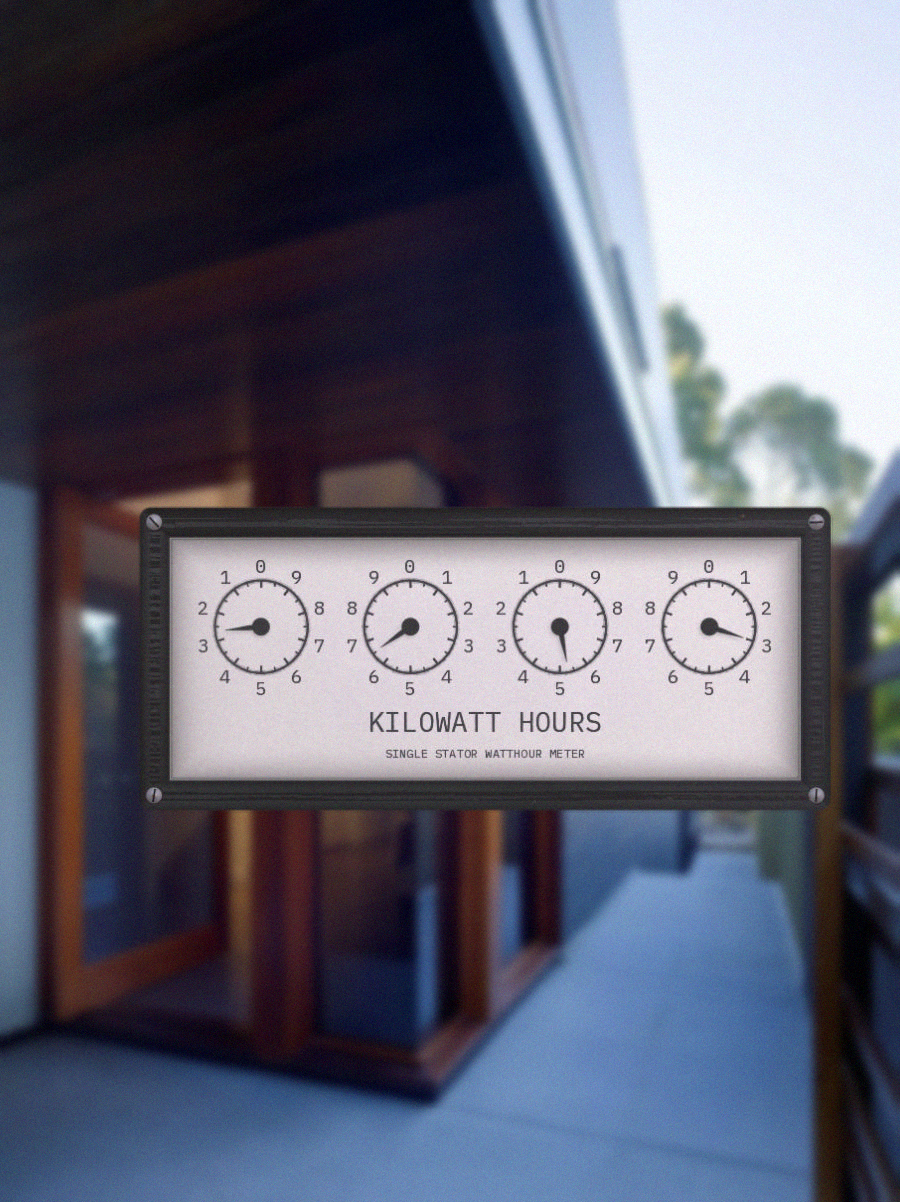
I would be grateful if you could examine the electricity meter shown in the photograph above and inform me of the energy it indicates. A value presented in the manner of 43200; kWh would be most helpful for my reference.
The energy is 2653; kWh
